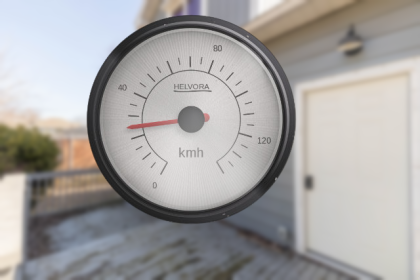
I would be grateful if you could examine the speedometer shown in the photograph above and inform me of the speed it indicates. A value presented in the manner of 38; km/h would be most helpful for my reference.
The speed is 25; km/h
